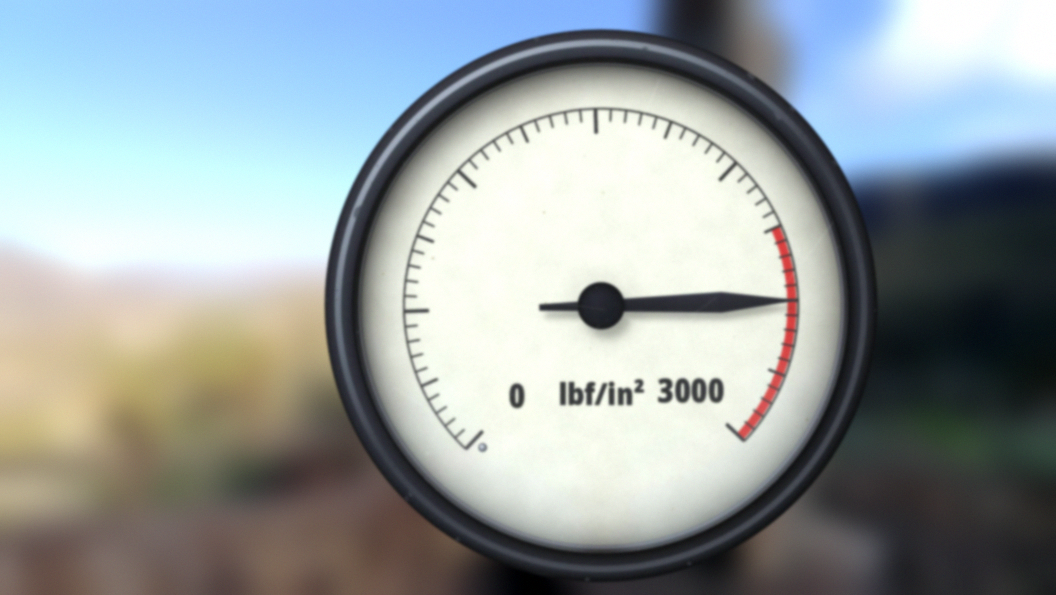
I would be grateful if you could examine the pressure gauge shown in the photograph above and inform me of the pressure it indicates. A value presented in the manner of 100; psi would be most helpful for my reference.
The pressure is 2500; psi
